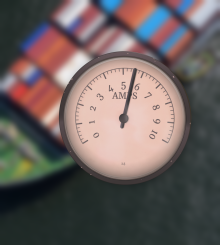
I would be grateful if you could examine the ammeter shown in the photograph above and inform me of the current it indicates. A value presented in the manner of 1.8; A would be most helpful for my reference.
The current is 5.6; A
